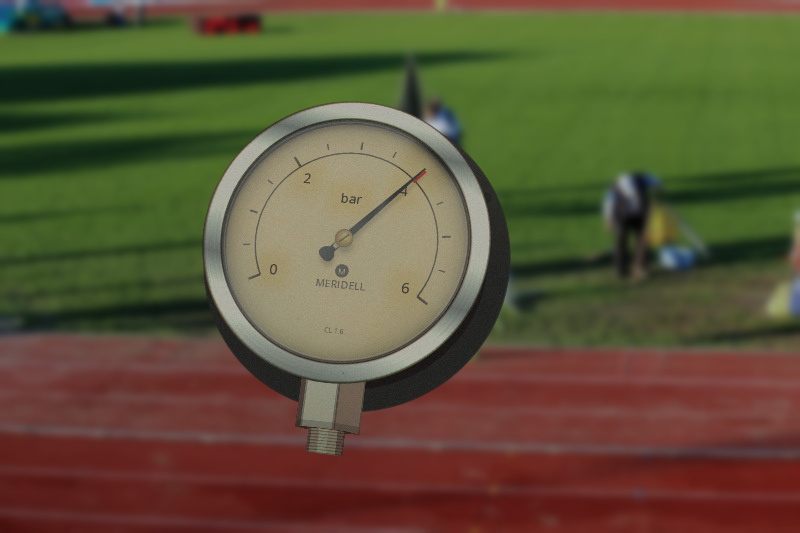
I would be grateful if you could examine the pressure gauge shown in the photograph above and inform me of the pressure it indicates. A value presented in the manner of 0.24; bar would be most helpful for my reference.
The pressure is 4; bar
